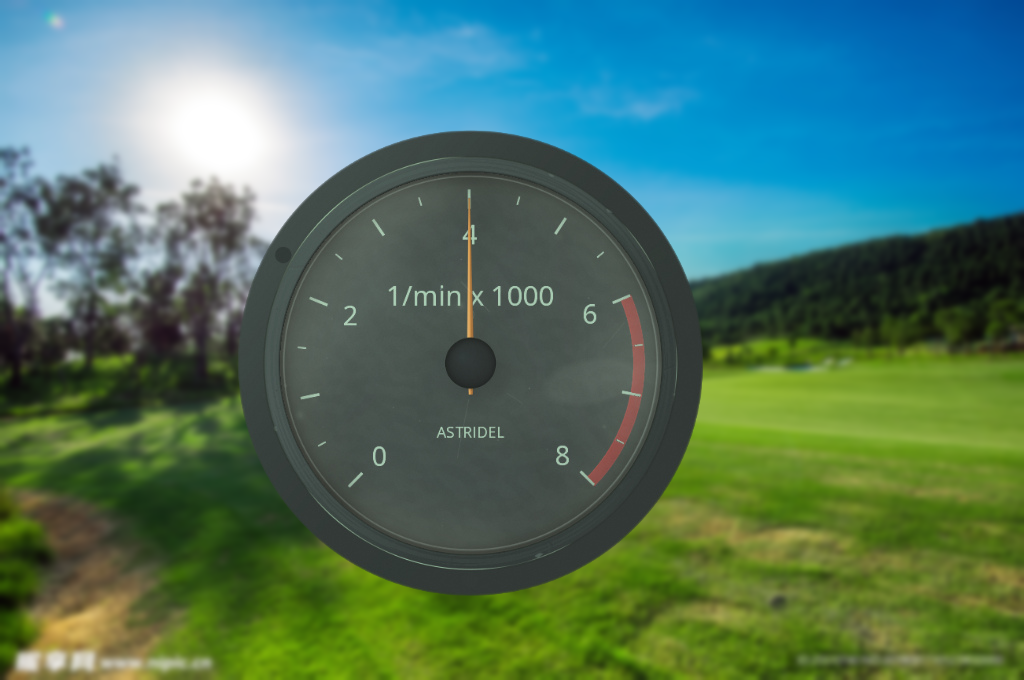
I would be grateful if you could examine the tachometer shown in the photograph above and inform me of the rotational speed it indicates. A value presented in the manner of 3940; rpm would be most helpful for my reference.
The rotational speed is 4000; rpm
